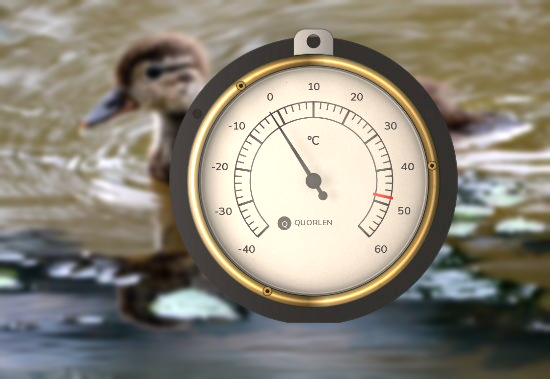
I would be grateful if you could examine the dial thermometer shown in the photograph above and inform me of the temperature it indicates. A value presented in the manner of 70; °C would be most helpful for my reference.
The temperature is -2; °C
